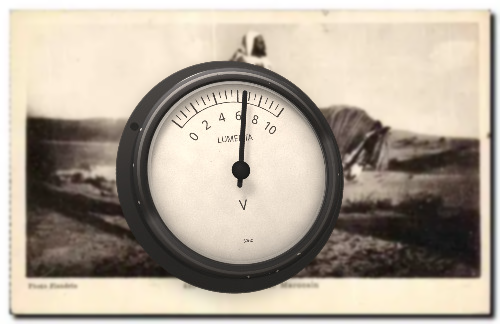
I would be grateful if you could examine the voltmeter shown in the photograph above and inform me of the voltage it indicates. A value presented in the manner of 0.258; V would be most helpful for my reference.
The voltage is 6.5; V
